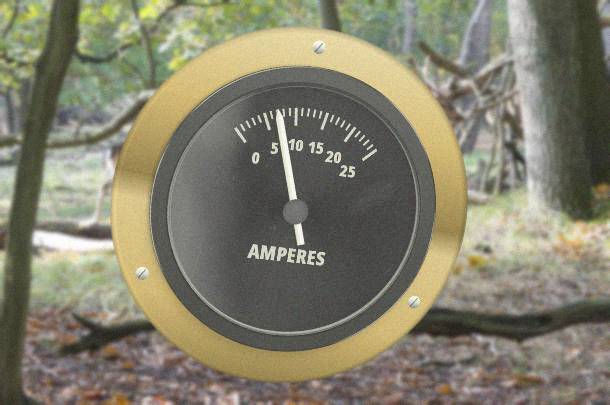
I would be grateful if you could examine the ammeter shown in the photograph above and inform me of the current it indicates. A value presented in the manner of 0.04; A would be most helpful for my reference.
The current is 7; A
